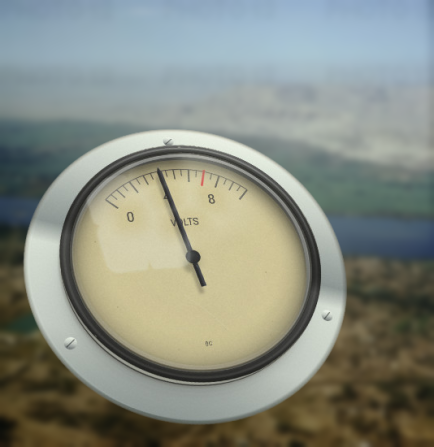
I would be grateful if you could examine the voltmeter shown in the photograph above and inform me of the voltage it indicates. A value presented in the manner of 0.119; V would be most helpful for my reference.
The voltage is 4; V
